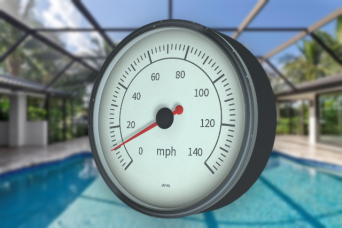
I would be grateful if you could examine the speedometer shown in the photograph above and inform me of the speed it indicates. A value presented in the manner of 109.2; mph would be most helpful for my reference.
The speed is 10; mph
